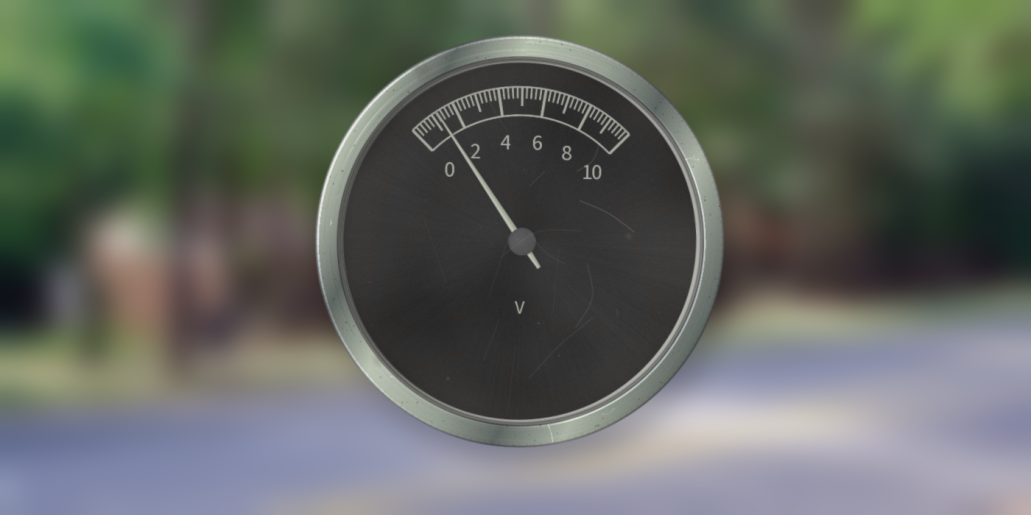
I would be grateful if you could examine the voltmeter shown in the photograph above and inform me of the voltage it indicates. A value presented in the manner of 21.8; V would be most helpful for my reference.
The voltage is 1.2; V
